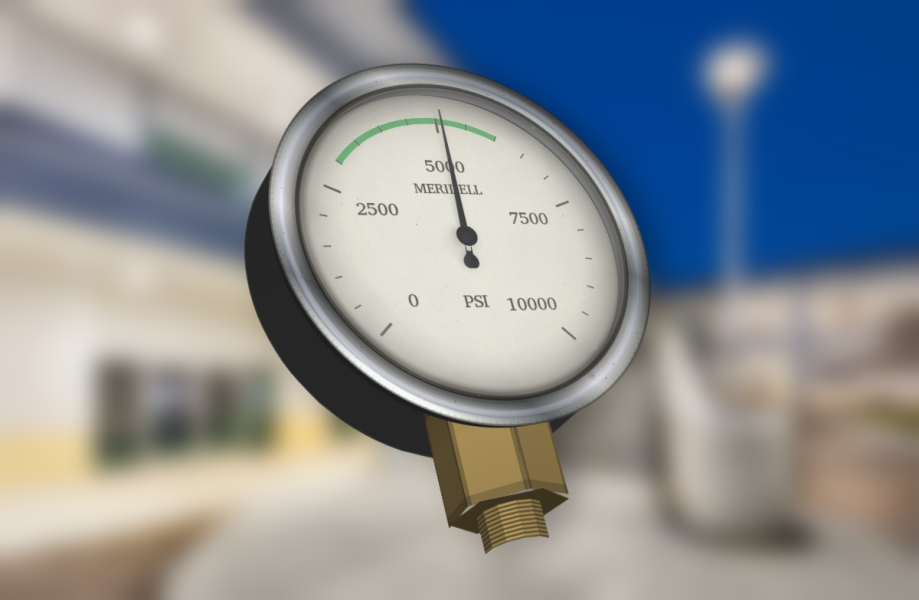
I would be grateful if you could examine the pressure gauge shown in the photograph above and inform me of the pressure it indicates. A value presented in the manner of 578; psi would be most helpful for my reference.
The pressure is 5000; psi
